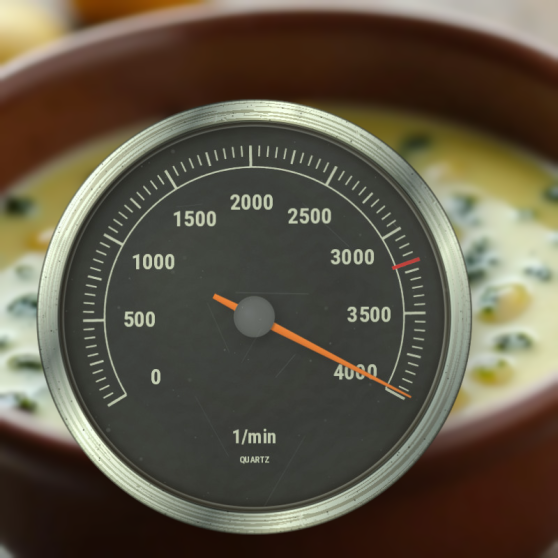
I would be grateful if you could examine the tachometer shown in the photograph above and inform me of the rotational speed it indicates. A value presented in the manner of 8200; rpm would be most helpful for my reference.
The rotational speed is 3975; rpm
